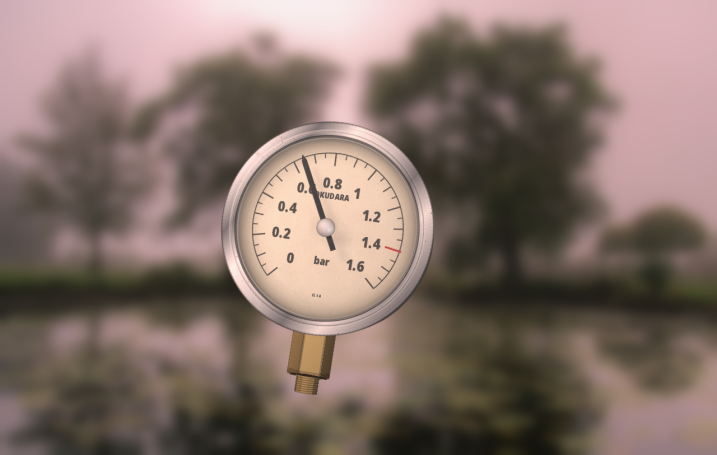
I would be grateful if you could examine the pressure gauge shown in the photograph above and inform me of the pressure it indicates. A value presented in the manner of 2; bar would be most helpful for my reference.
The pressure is 0.65; bar
